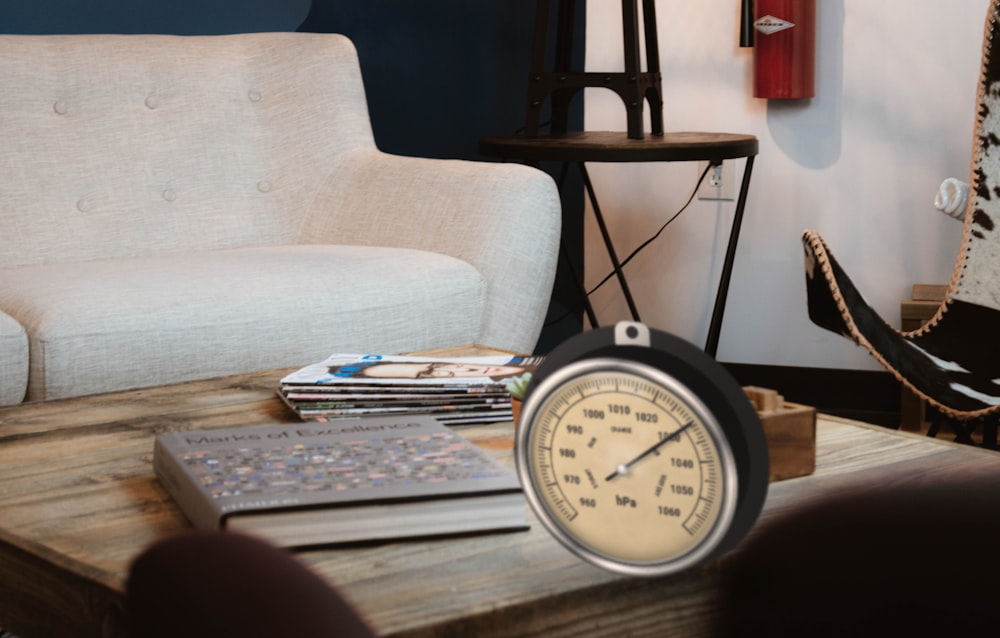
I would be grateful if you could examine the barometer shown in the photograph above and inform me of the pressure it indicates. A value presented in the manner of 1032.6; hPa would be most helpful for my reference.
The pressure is 1030; hPa
